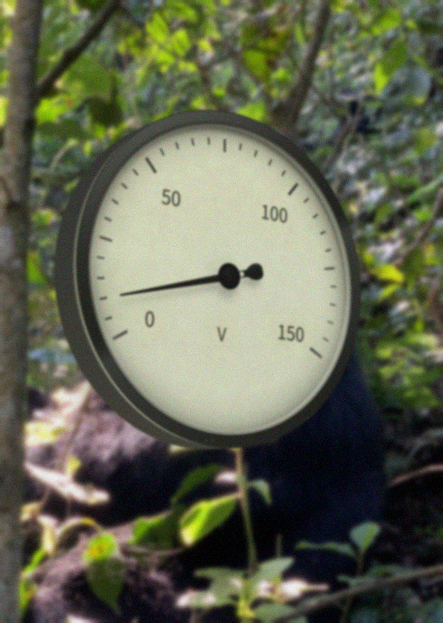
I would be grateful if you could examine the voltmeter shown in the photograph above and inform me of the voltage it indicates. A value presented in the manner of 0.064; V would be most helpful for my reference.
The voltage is 10; V
